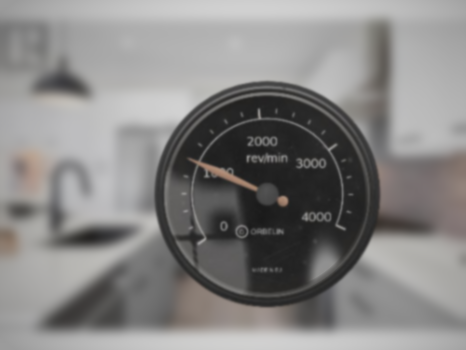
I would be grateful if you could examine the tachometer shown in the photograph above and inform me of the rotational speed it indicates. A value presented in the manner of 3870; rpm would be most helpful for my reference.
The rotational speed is 1000; rpm
